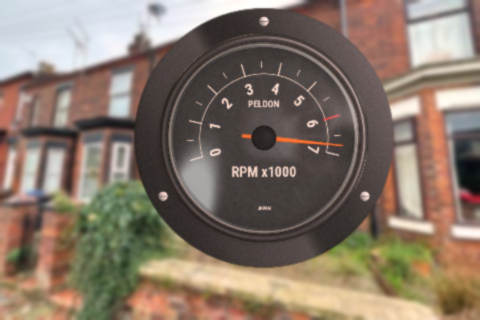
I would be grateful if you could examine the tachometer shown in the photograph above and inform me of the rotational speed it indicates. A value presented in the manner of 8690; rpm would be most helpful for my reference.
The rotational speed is 6750; rpm
